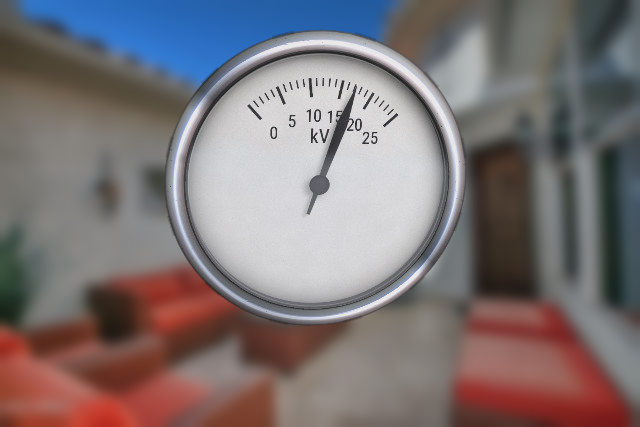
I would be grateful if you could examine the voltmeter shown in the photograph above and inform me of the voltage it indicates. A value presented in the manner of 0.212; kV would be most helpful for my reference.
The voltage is 17; kV
